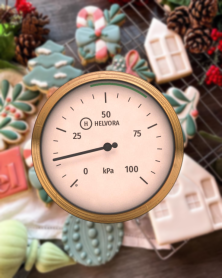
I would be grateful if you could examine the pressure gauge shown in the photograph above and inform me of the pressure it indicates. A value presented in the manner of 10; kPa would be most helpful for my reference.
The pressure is 12.5; kPa
